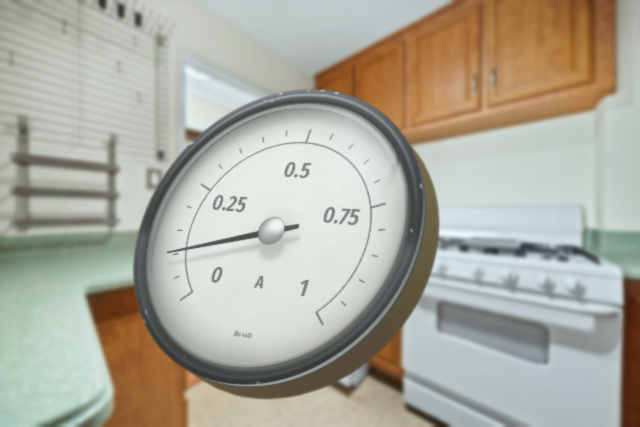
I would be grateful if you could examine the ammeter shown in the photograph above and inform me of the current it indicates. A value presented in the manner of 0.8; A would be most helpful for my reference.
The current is 0.1; A
